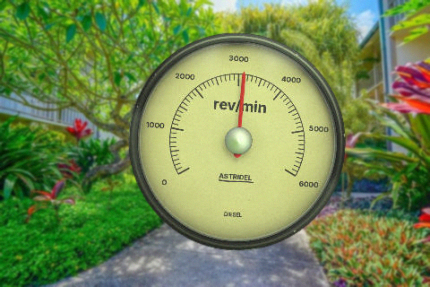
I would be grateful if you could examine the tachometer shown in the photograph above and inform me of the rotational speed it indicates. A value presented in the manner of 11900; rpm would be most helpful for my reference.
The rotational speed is 3100; rpm
